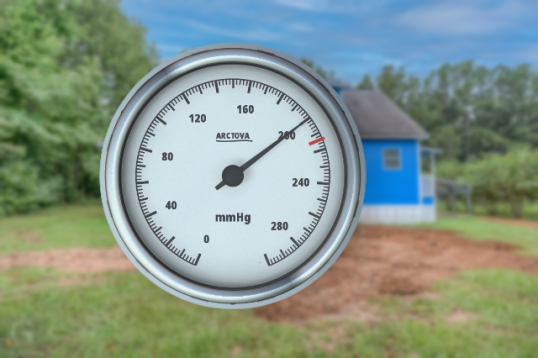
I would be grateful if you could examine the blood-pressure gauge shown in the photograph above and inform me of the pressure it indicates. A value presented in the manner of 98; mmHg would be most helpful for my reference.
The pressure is 200; mmHg
